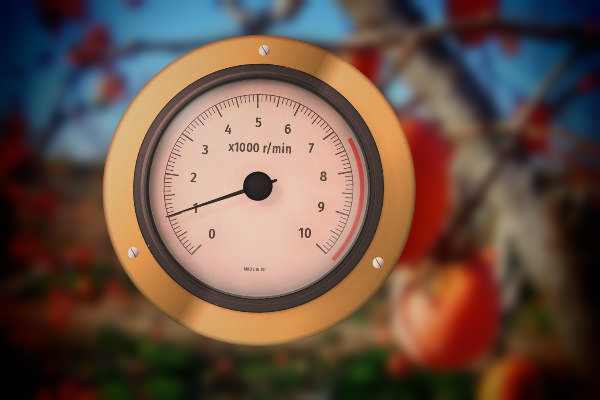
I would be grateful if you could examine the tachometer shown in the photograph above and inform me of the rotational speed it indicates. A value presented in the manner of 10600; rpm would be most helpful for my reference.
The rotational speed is 1000; rpm
